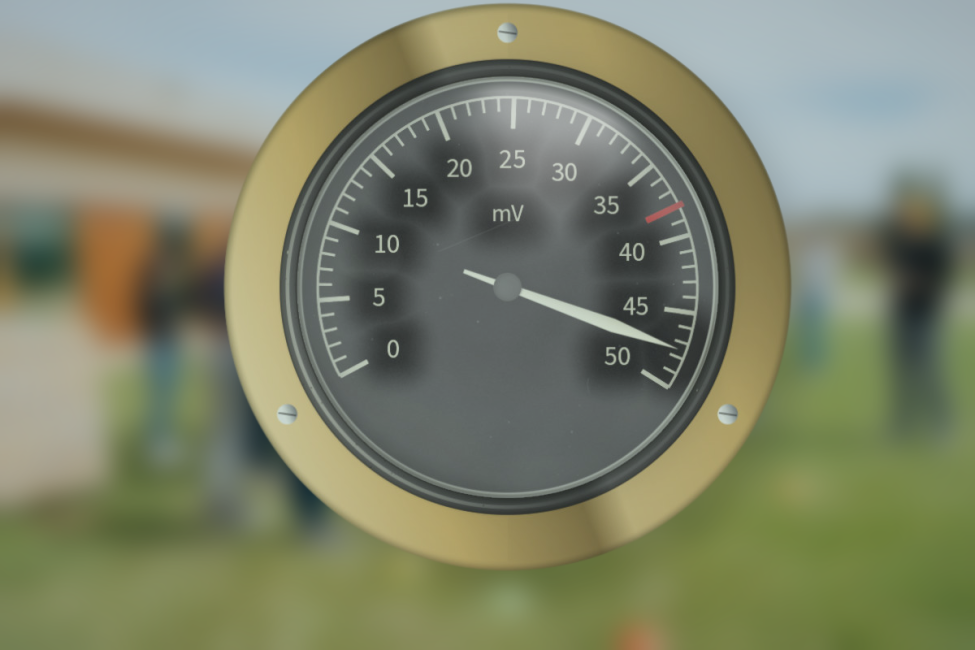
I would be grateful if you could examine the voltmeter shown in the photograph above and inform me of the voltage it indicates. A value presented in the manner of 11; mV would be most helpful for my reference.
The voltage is 47.5; mV
